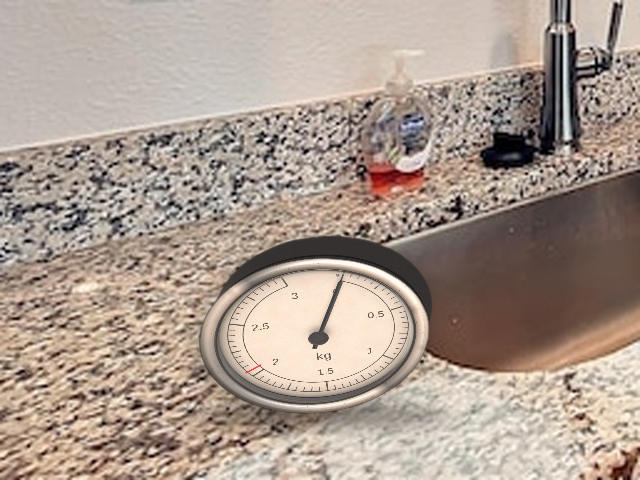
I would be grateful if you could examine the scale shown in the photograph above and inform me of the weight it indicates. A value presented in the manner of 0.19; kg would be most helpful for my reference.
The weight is 0; kg
